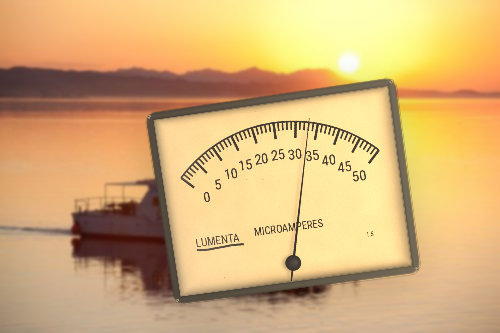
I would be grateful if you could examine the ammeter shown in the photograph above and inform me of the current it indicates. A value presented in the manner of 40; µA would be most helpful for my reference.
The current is 33; µA
